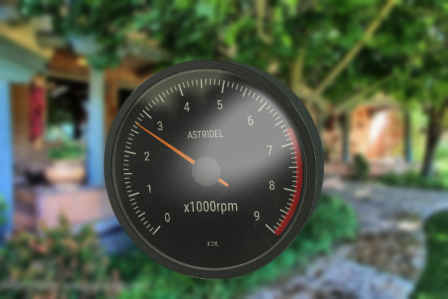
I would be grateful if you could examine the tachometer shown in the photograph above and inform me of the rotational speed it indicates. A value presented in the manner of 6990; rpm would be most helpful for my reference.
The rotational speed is 2700; rpm
